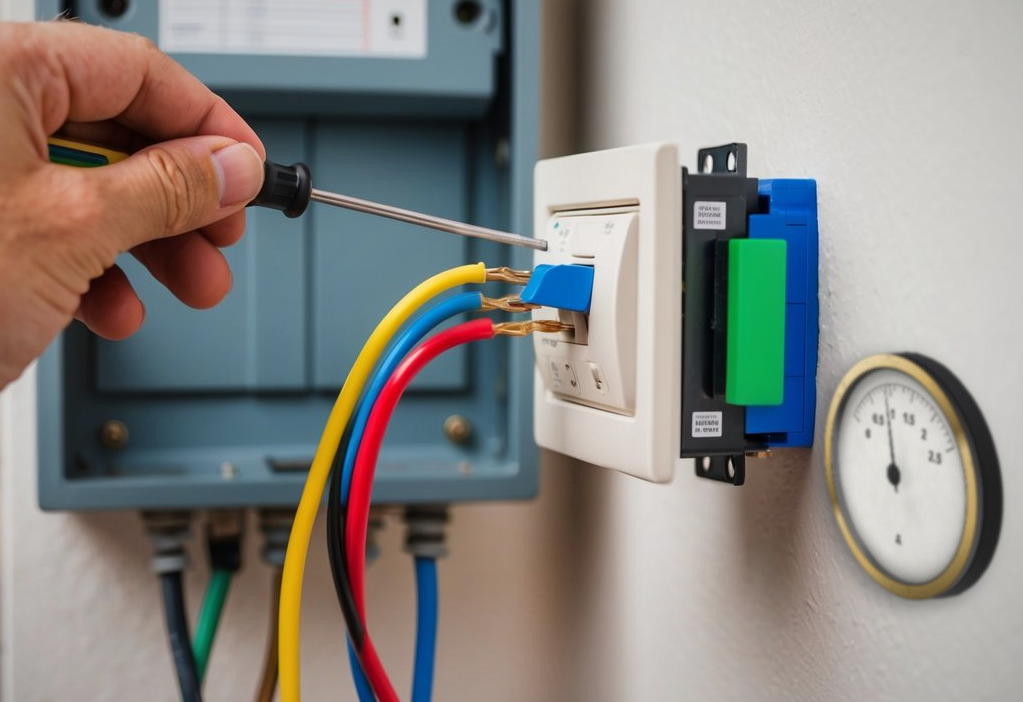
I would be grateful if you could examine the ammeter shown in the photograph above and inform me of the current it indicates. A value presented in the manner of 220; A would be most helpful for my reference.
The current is 1; A
